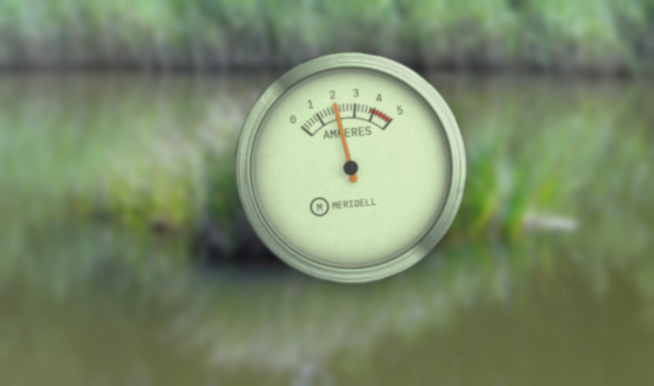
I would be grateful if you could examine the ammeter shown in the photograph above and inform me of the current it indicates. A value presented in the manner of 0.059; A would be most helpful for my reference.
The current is 2; A
